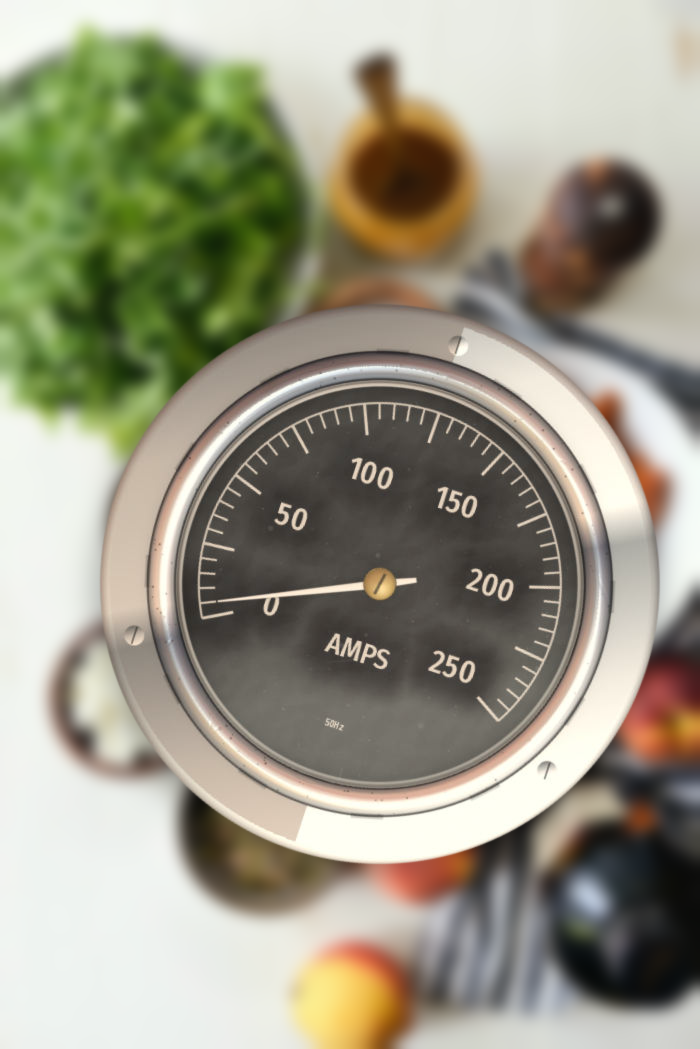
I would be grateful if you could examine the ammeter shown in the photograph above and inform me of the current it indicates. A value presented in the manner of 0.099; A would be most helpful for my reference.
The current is 5; A
